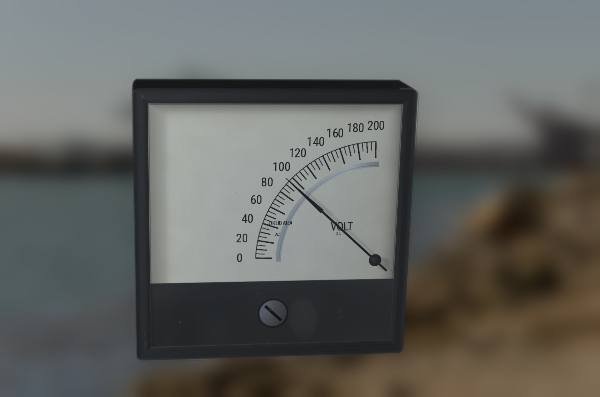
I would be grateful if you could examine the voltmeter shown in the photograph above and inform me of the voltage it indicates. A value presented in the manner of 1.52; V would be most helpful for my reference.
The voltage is 95; V
